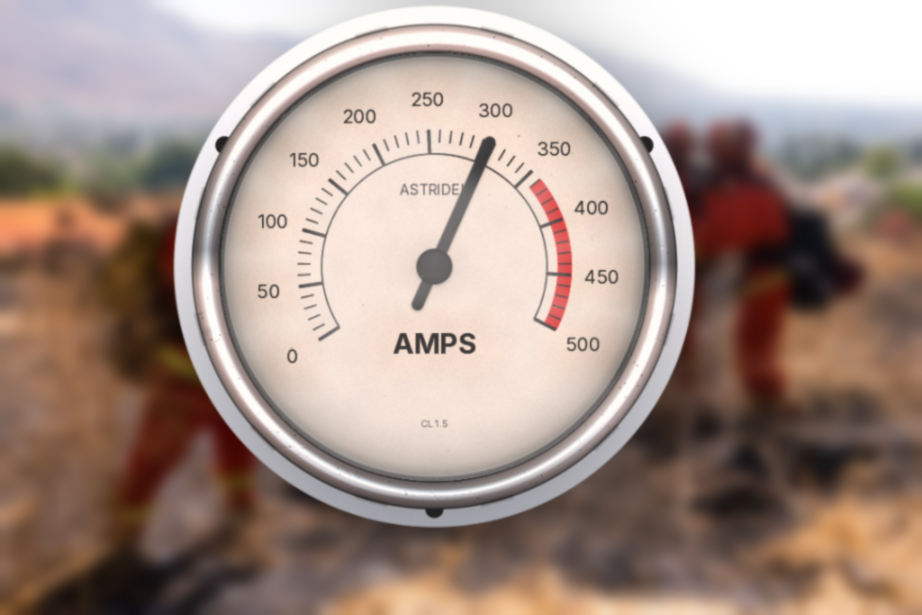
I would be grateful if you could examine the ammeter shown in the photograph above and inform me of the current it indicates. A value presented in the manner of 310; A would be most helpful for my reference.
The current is 305; A
